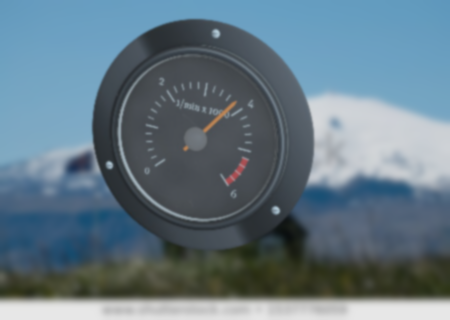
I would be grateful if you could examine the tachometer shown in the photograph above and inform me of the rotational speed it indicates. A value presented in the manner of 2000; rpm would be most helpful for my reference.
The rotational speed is 3800; rpm
